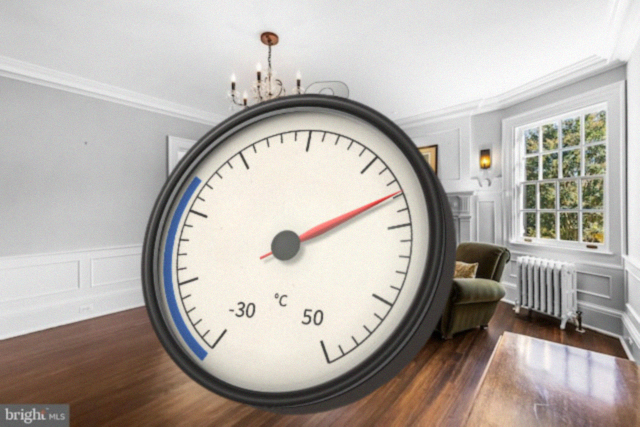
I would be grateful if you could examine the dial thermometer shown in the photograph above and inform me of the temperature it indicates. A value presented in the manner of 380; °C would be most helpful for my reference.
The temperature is 26; °C
